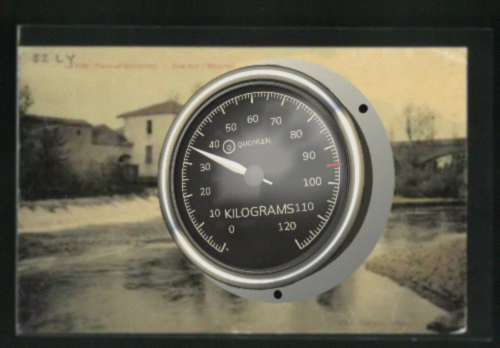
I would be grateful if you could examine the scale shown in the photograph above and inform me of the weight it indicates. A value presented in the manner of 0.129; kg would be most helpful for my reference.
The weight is 35; kg
